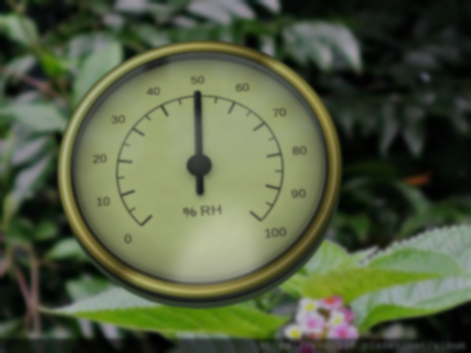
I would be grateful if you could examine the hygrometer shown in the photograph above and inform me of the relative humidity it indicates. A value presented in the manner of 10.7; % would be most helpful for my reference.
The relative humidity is 50; %
